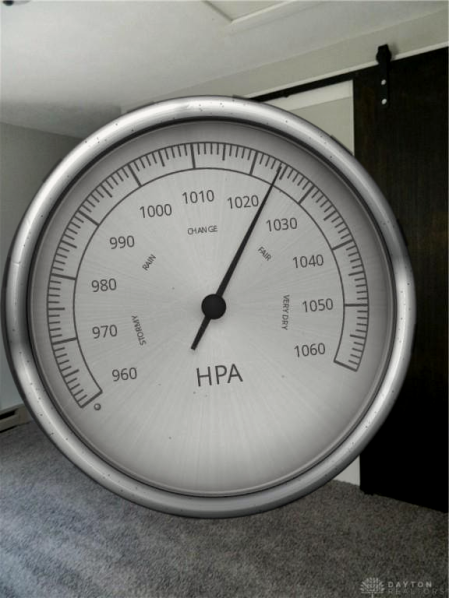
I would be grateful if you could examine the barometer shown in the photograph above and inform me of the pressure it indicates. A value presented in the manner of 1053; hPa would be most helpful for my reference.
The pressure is 1024; hPa
